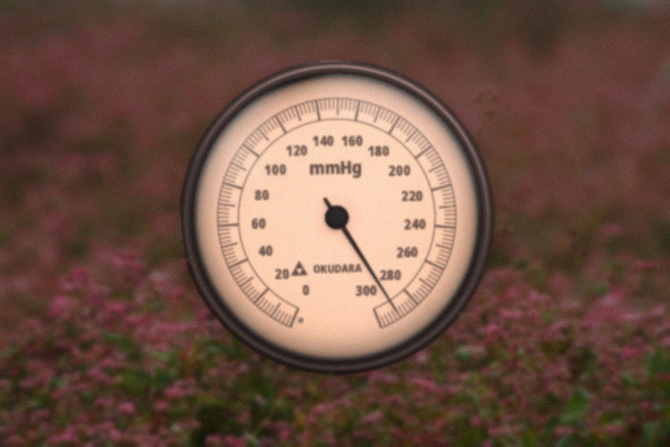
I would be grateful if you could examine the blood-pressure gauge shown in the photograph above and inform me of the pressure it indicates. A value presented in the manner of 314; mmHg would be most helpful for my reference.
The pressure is 290; mmHg
